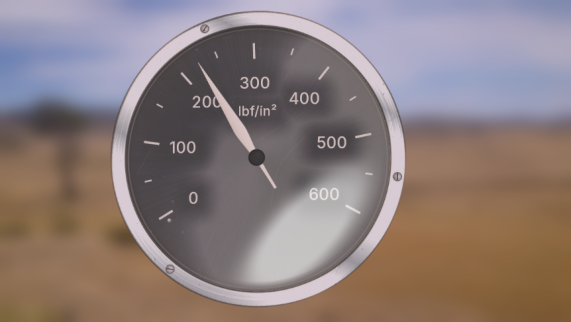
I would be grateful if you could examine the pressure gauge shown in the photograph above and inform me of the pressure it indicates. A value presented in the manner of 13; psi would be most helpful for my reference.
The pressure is 225; psi
